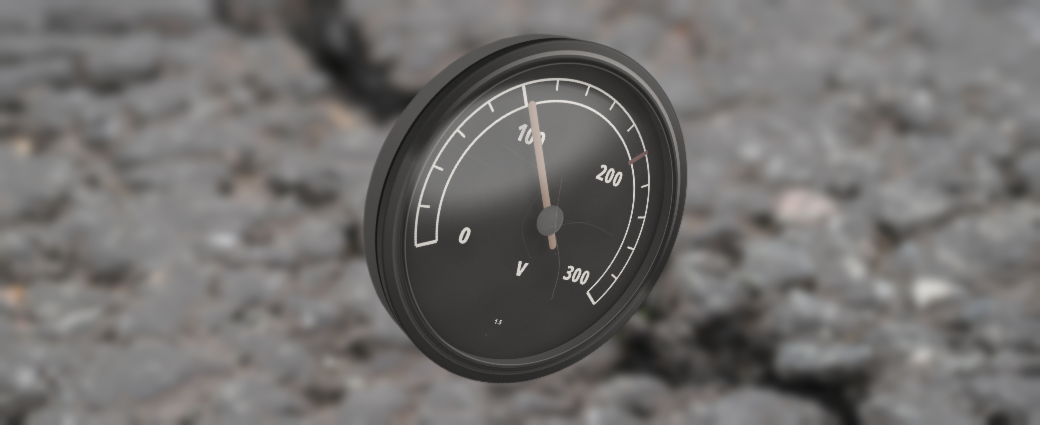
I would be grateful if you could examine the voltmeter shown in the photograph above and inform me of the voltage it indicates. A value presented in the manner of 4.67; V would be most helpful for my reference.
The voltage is 100; V
